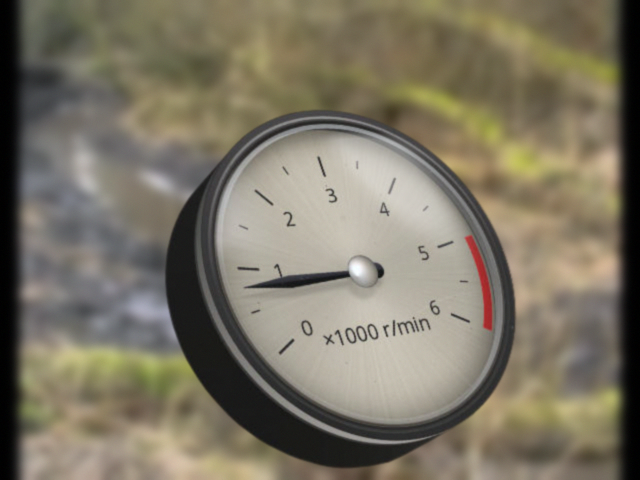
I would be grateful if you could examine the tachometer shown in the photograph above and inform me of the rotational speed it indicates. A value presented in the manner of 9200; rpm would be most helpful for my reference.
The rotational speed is 750; rpm
